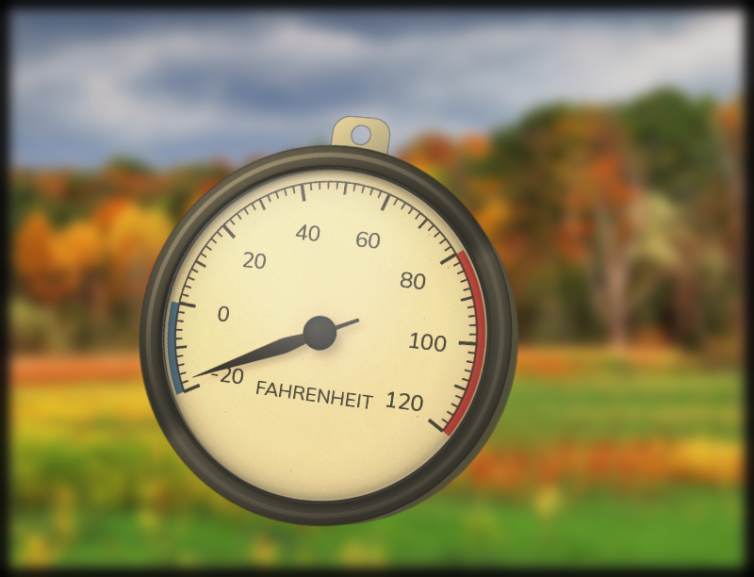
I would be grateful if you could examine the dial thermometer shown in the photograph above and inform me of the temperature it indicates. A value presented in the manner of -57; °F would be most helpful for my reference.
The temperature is -18; °F
